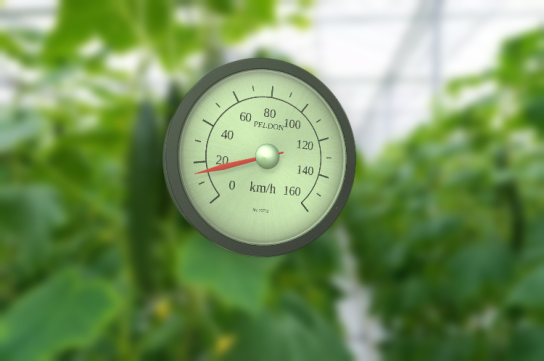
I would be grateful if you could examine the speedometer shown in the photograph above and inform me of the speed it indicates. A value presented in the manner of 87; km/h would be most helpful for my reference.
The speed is 15; km/h
